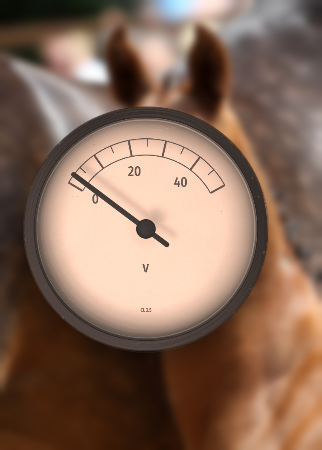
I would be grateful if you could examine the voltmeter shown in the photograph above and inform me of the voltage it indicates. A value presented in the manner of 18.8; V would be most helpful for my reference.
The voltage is 2.5; V
